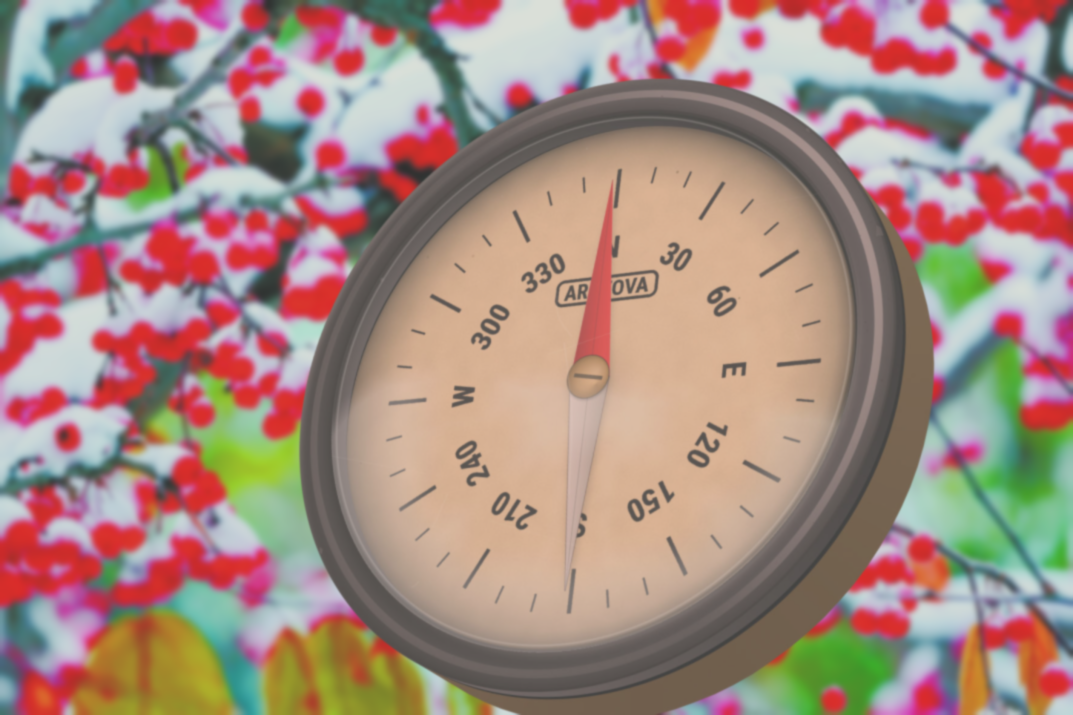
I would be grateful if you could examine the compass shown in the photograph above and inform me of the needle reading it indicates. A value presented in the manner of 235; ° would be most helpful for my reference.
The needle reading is 0; °
